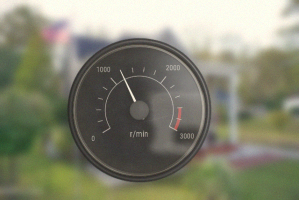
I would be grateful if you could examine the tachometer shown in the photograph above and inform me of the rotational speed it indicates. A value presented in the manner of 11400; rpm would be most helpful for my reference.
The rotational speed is 1200; rpm
